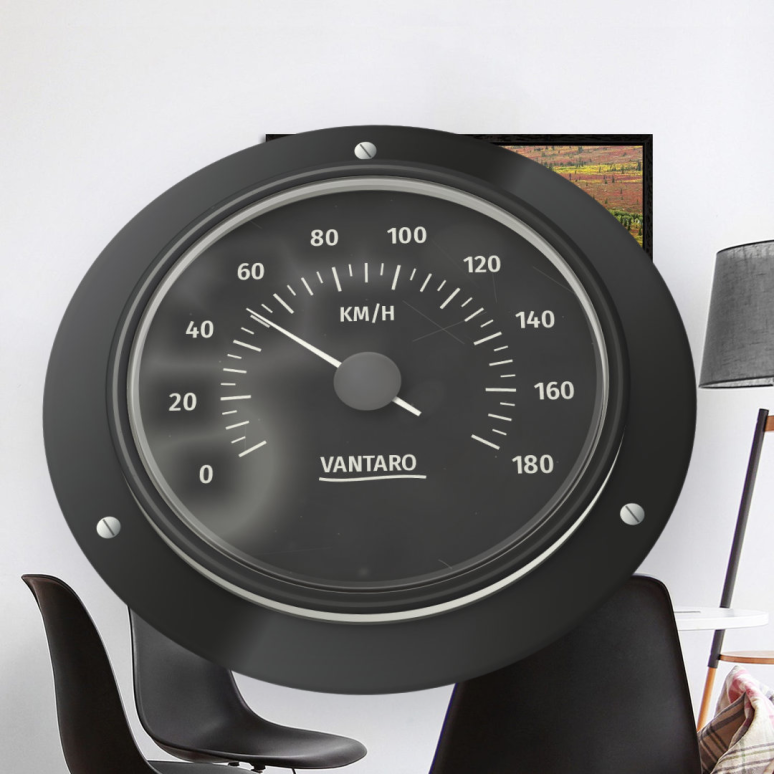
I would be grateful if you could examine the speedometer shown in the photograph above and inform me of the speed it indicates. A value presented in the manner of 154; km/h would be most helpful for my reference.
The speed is 50; km/h
